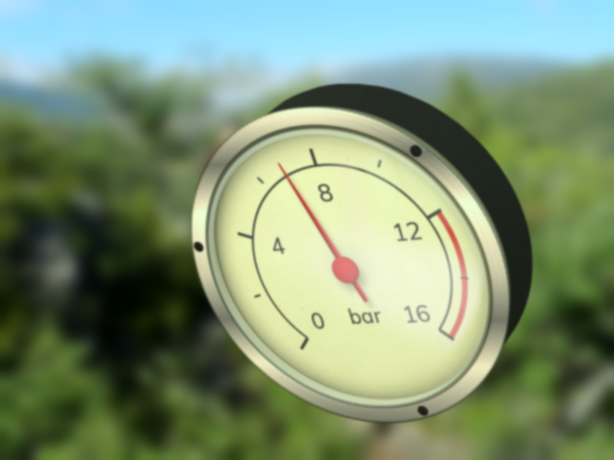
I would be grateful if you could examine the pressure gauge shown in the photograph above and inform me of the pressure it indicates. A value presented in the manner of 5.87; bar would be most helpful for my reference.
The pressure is 7; bar
